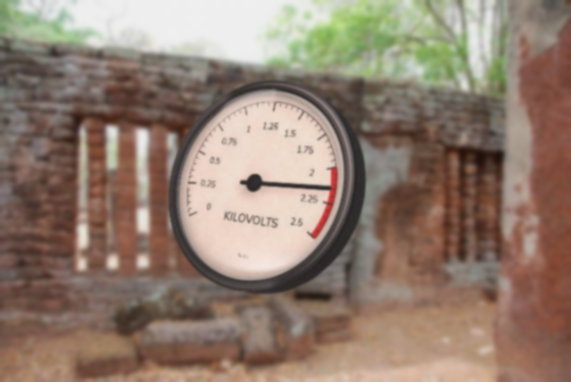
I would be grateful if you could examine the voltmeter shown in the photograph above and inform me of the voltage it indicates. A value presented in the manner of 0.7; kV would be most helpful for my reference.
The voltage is 2.15; kV
